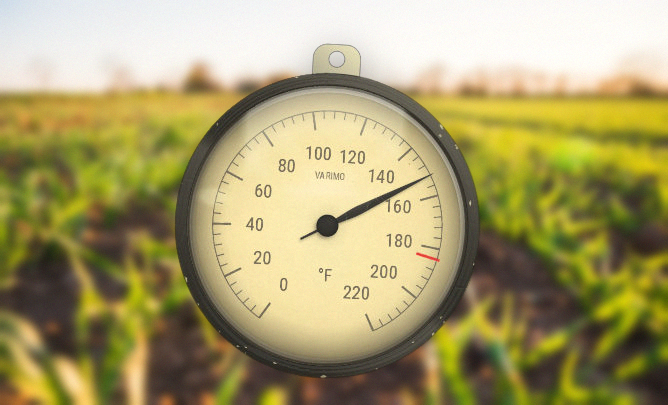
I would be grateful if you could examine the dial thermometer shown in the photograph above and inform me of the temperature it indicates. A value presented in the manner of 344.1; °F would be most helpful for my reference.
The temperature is 152; °F
